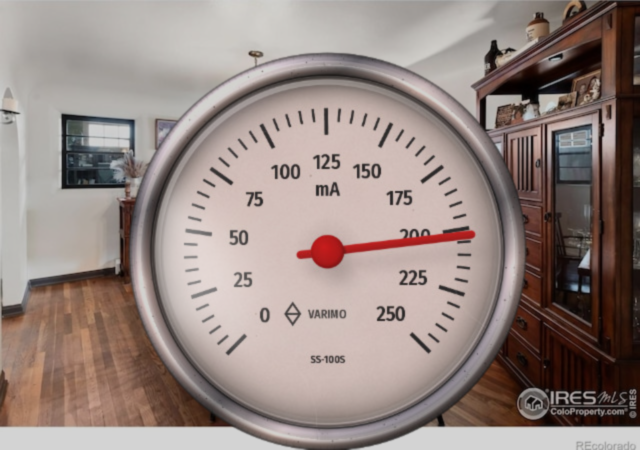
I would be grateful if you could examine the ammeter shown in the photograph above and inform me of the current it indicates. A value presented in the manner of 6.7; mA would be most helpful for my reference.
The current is 202.5; mA
